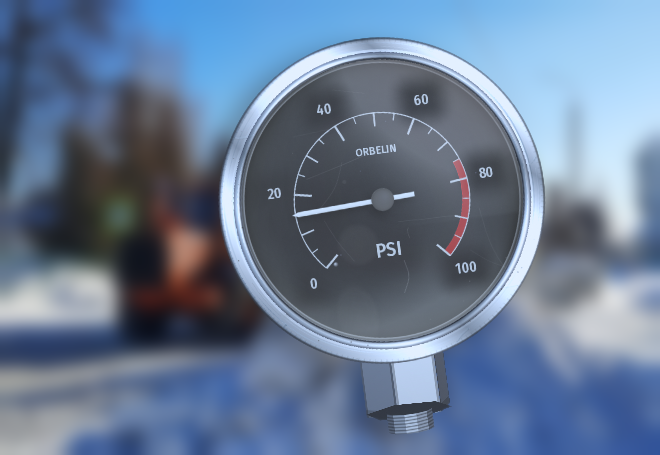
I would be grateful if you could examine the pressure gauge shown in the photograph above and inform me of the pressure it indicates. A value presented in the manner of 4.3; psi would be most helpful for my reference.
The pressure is 15; psi
